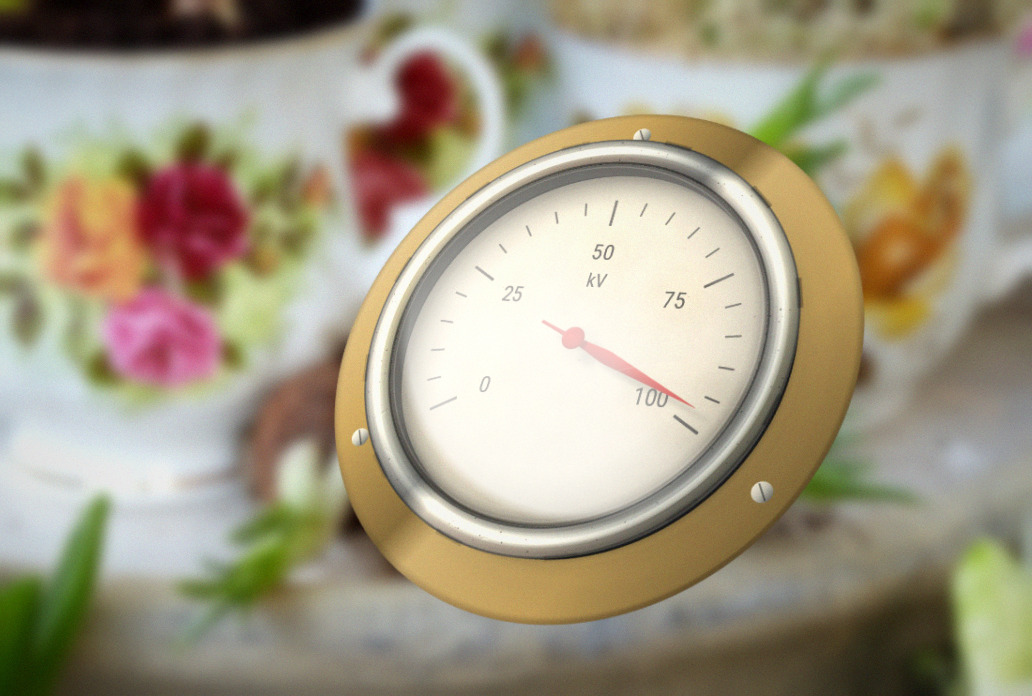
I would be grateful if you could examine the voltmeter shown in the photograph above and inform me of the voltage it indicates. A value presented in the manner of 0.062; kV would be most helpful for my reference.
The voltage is 97.5; kV
